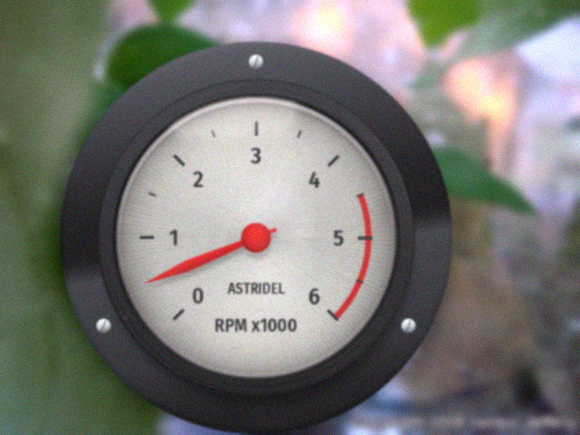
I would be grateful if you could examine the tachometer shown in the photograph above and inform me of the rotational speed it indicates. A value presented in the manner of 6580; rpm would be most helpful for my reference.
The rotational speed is 500; rpm
